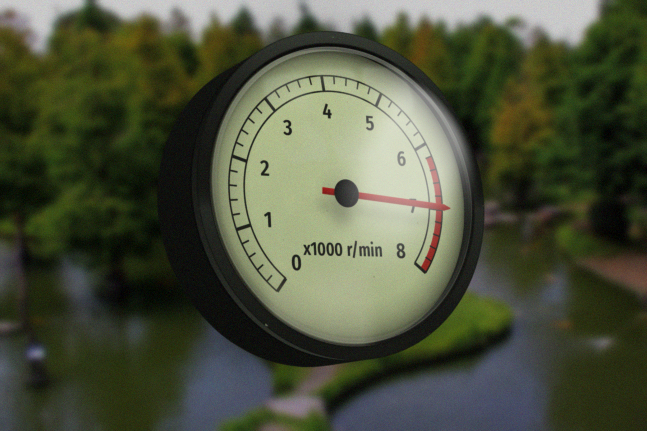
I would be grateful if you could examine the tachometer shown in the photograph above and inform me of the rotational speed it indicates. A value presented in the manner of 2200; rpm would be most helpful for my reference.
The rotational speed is 7000; rpm
